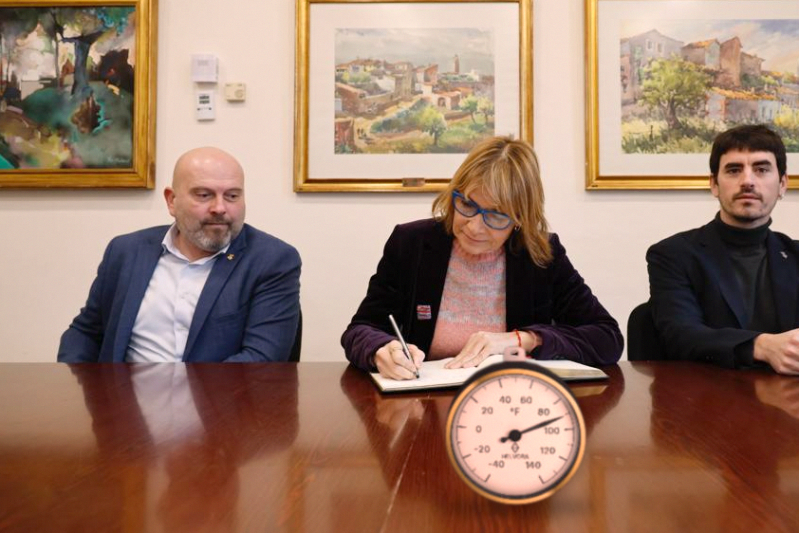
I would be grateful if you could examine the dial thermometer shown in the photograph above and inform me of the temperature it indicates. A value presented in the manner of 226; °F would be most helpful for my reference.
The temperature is 90; °F
